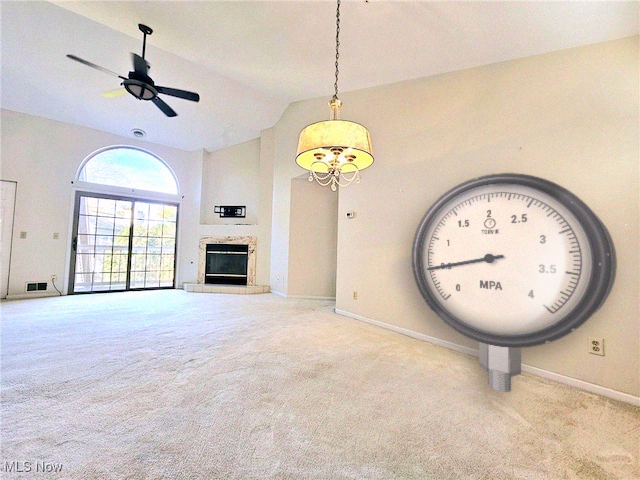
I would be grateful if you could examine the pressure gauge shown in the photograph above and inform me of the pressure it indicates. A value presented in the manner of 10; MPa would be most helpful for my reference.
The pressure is 0.5; MPa
